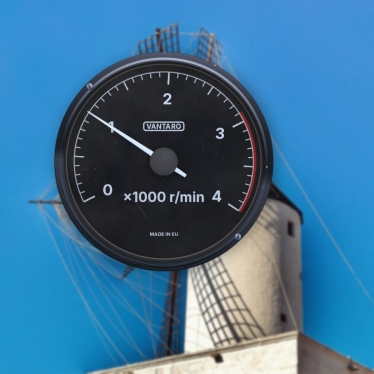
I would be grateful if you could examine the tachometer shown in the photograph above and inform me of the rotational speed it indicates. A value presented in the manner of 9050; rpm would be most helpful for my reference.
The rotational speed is 1000; rpm
